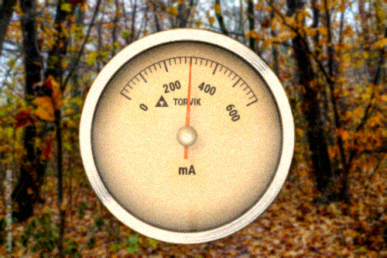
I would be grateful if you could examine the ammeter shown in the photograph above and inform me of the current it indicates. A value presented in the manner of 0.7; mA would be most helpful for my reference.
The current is 300; mA
